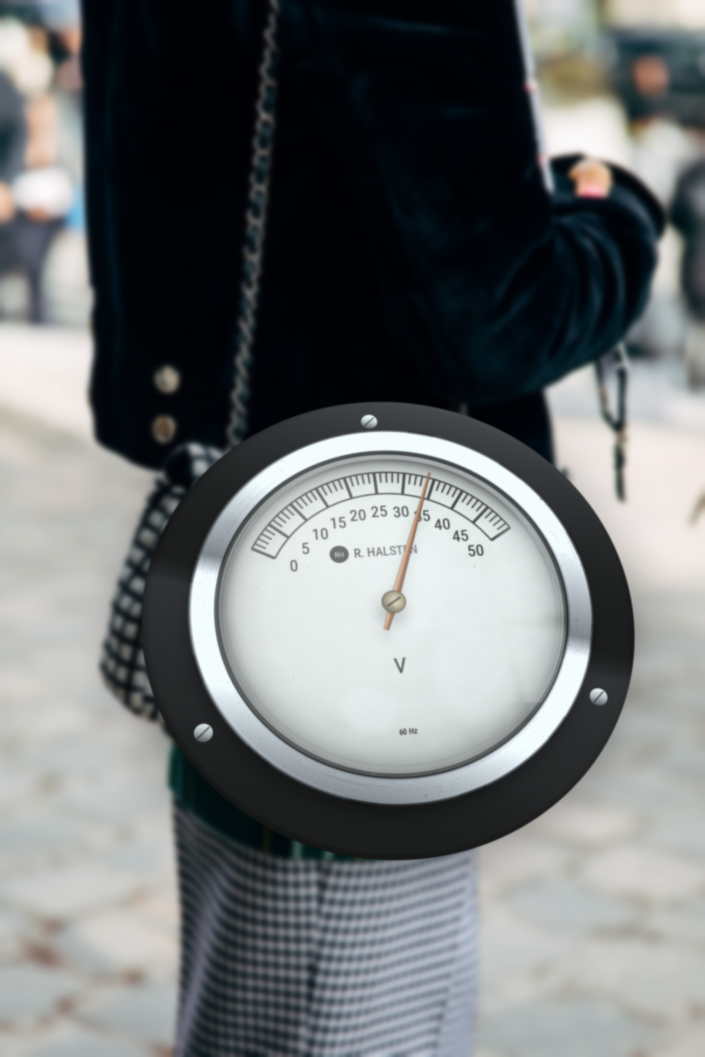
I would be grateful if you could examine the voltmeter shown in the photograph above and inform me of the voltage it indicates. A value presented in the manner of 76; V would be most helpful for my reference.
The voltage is 34; V
